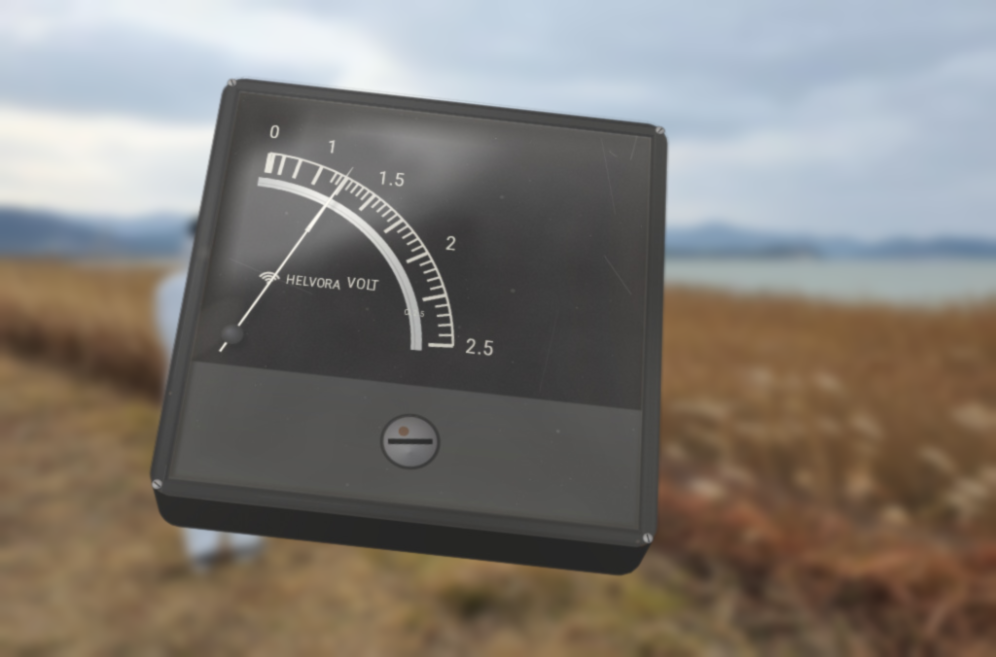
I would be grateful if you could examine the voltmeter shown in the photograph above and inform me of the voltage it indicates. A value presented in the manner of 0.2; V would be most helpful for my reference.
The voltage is 1.25; V
